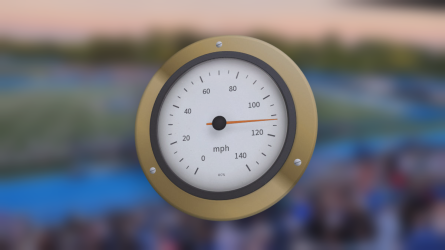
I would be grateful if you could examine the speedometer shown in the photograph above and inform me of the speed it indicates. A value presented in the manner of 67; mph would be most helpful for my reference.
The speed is 112.5; mph
